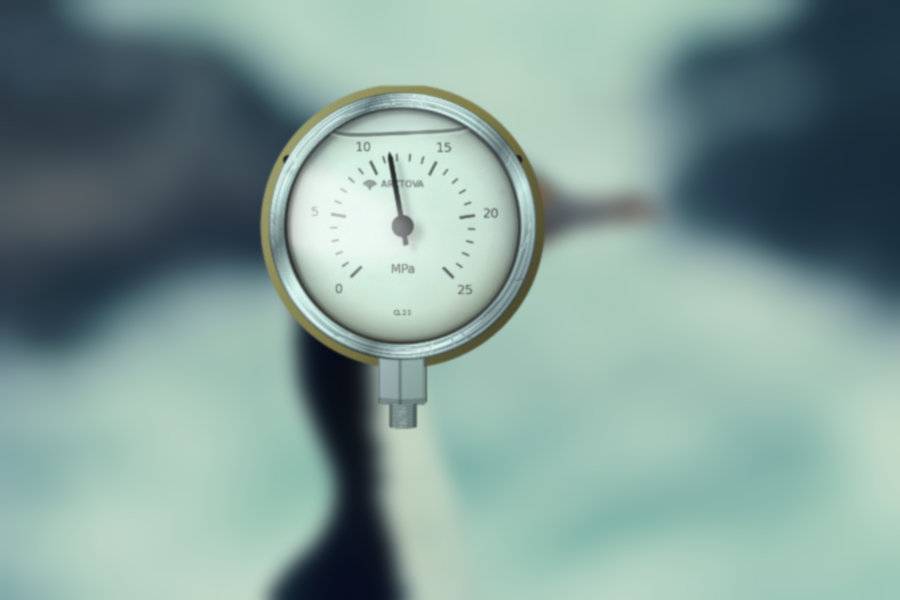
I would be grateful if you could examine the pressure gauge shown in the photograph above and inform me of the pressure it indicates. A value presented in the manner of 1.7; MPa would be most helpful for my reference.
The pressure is 11.5; MPa
